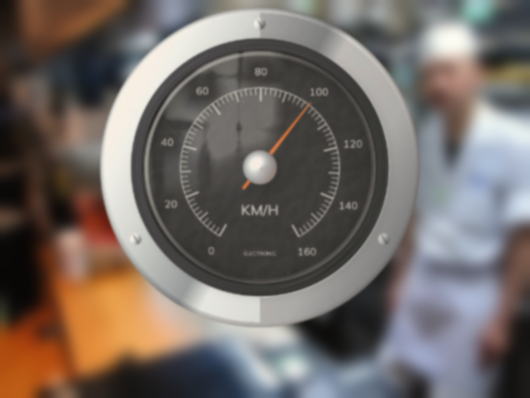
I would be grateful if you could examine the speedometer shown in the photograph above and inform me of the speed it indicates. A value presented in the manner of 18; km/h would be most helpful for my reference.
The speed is 100; km/h
